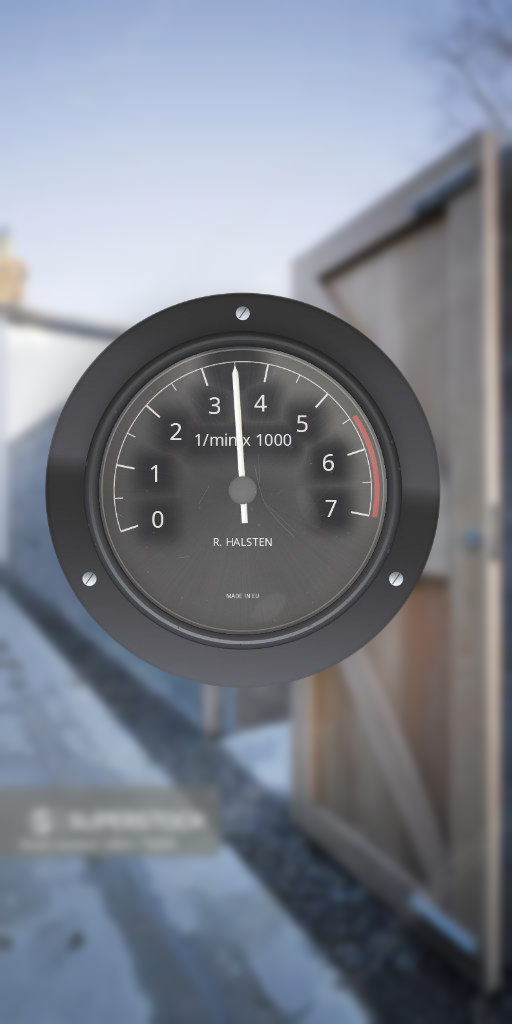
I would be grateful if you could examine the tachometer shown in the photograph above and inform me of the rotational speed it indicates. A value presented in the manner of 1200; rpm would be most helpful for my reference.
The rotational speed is 3500; rpm
